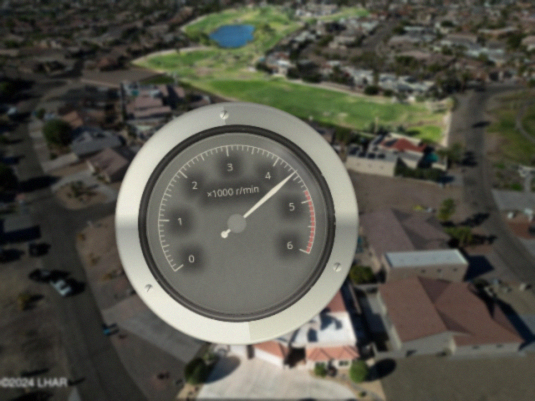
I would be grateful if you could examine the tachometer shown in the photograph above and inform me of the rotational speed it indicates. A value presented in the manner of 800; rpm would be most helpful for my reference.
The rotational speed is 4400; rpm
